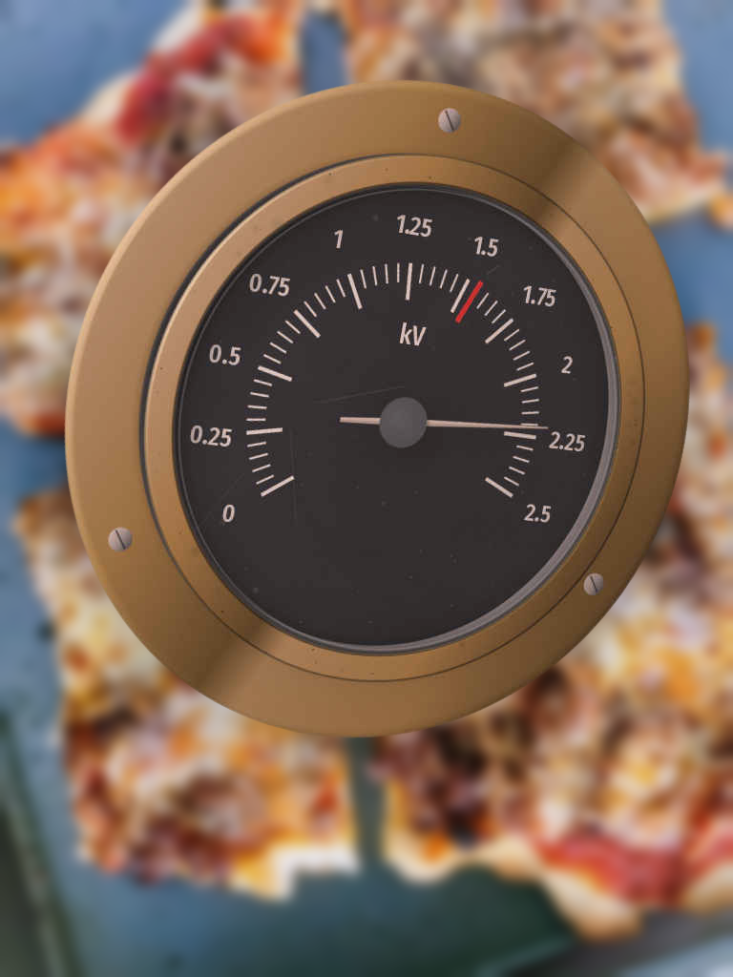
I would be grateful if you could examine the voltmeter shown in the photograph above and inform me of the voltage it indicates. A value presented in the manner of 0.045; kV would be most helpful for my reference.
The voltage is 2.2; kV
